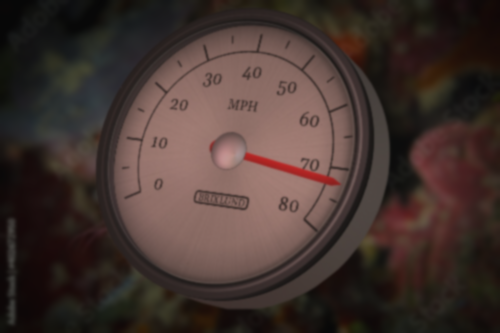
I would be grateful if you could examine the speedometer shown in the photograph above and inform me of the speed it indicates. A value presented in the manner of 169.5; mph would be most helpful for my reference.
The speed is 72.5; mph
